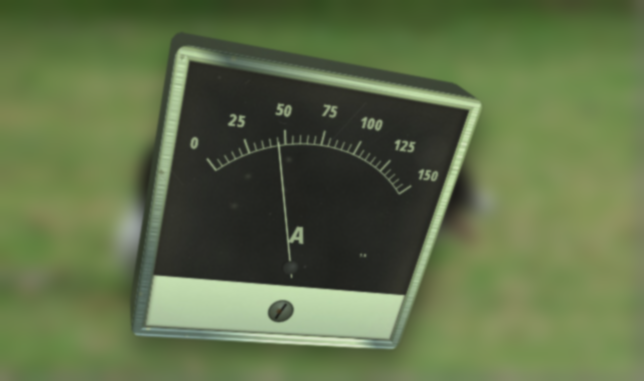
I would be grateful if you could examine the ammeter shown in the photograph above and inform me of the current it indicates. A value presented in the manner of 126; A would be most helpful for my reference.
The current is 45; A
